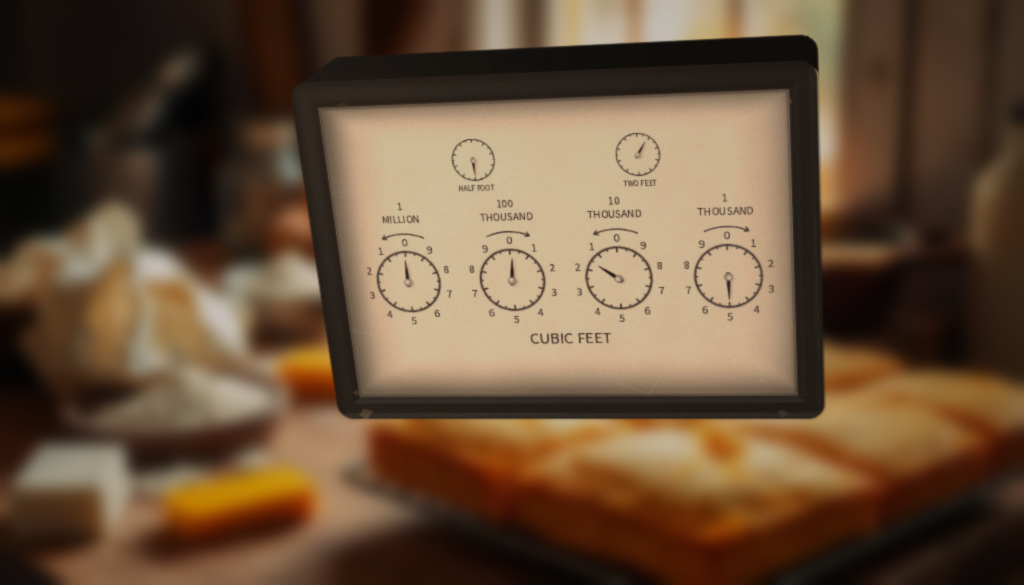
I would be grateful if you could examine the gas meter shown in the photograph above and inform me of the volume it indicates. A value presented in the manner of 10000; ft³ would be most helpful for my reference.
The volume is 1500; ft³
